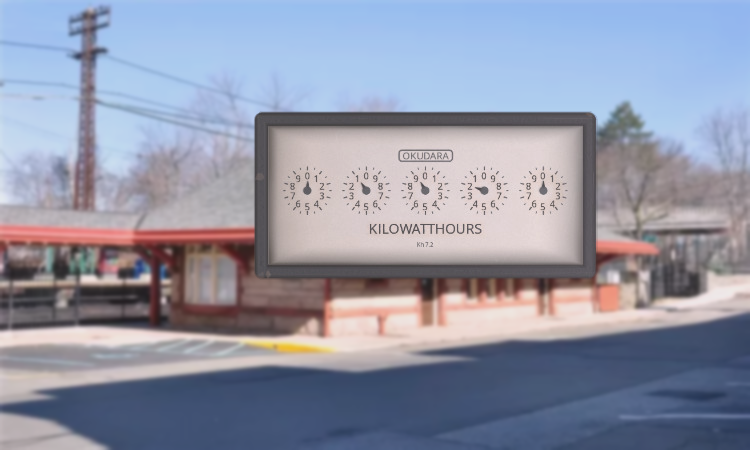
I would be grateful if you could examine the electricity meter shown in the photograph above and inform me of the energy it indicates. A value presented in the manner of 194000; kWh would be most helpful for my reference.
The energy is 920; kWh
